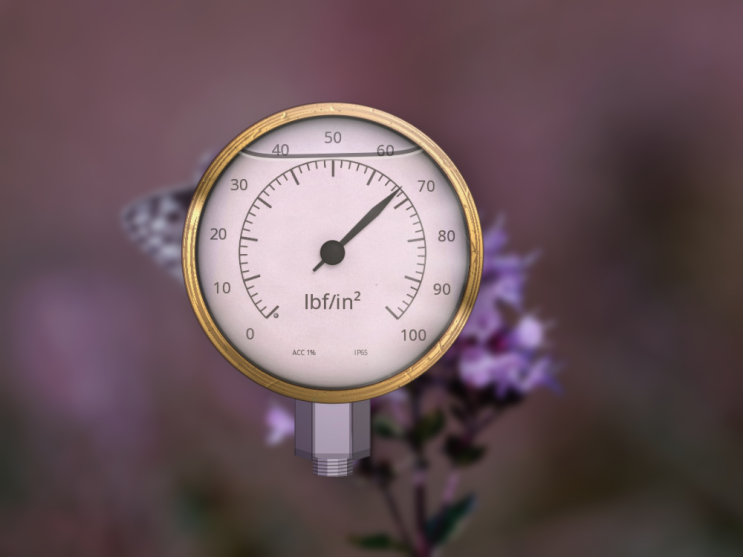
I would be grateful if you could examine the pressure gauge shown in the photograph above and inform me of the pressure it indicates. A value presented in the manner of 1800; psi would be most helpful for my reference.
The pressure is 67; psi
